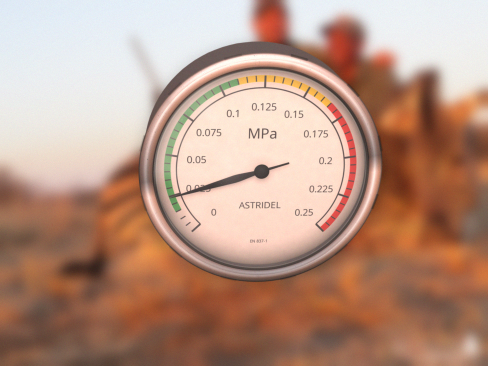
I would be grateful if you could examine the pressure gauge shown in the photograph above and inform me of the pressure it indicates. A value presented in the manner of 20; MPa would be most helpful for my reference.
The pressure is 0.025; MPa
